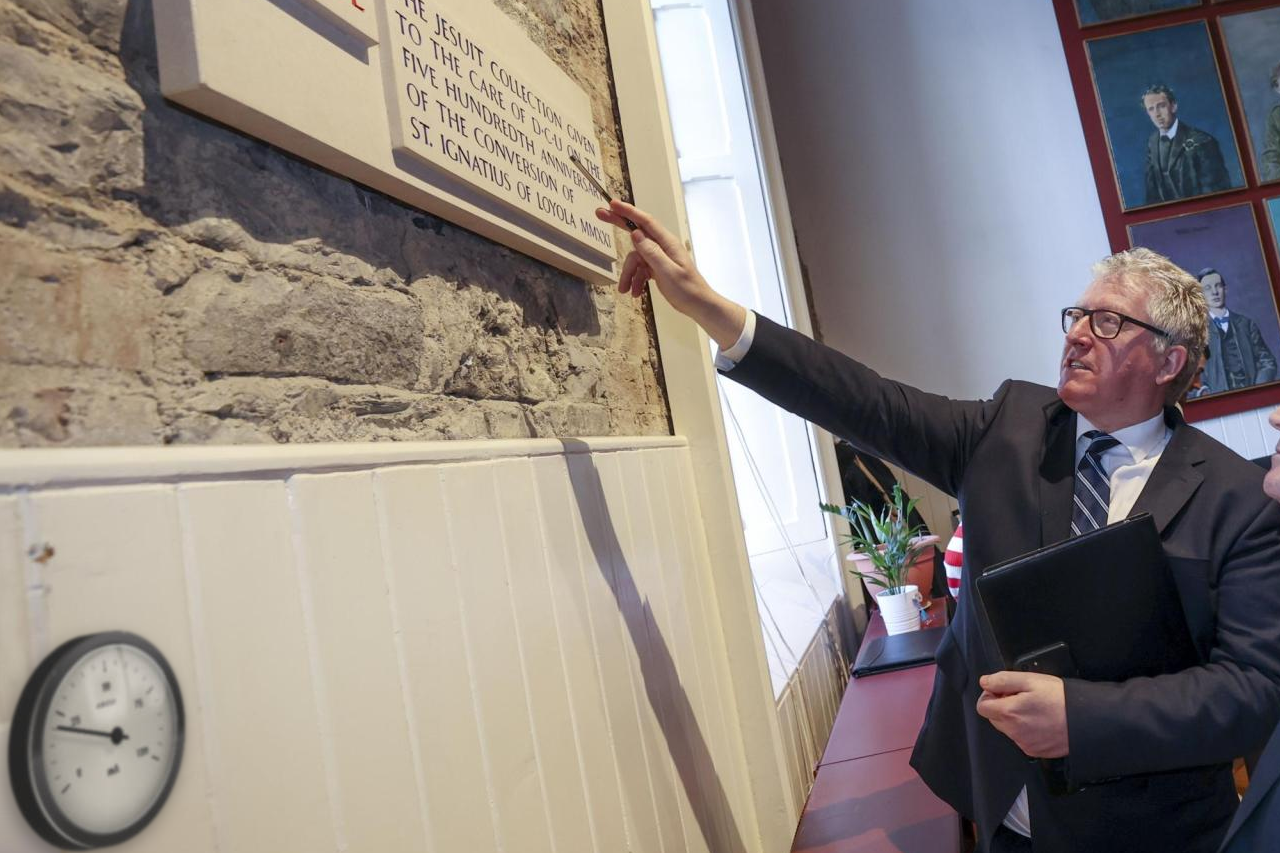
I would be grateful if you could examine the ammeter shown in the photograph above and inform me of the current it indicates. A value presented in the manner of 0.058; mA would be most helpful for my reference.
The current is 20; mA
